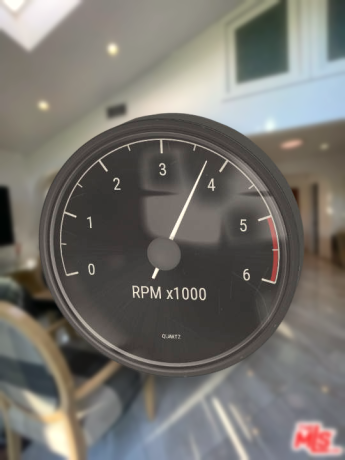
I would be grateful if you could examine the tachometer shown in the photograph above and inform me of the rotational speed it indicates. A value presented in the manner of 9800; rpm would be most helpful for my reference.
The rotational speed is 3750; rpm
